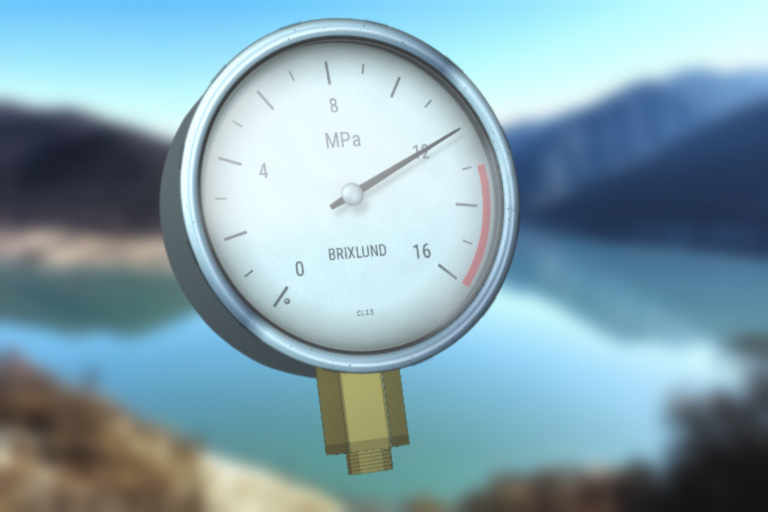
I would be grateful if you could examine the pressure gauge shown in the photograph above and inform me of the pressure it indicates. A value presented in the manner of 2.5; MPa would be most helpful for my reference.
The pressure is 12; MPa
